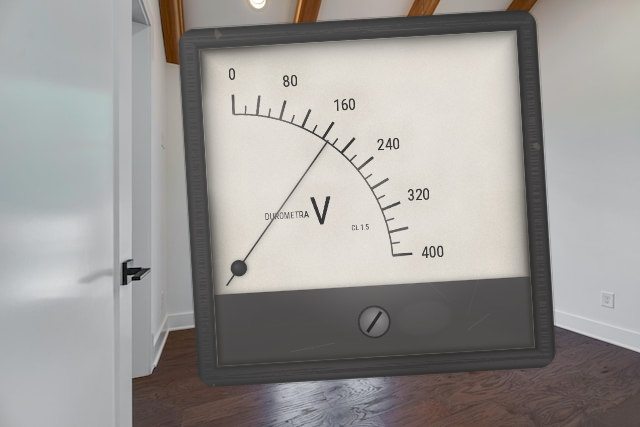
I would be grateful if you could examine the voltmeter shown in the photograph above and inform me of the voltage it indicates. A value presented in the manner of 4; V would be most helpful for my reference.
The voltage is 170; V
